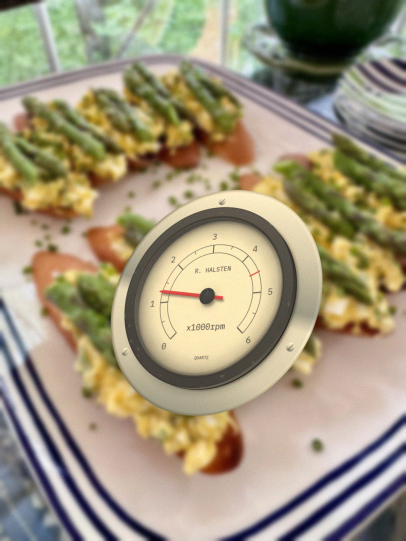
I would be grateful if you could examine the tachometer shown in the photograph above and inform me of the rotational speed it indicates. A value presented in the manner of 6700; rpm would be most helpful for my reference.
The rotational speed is 1250; rpm
